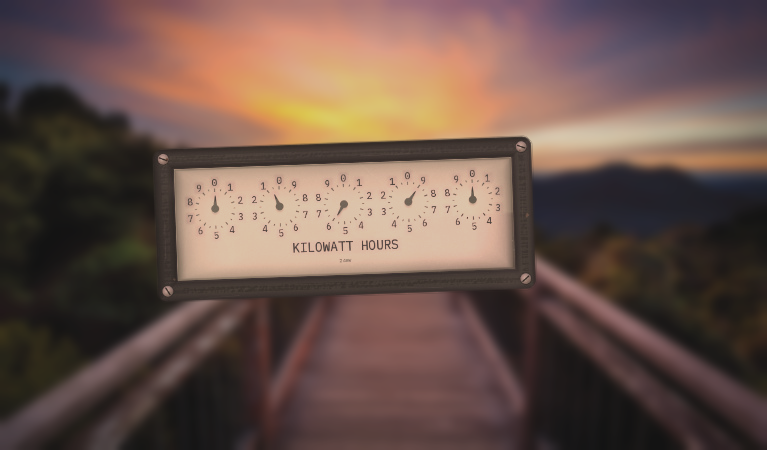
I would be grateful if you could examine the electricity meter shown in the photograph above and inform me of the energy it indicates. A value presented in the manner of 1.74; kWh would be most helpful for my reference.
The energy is 590; kWh
